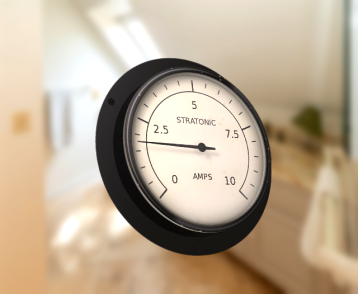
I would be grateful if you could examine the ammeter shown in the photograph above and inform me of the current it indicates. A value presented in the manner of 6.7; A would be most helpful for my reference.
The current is 1.75; A
